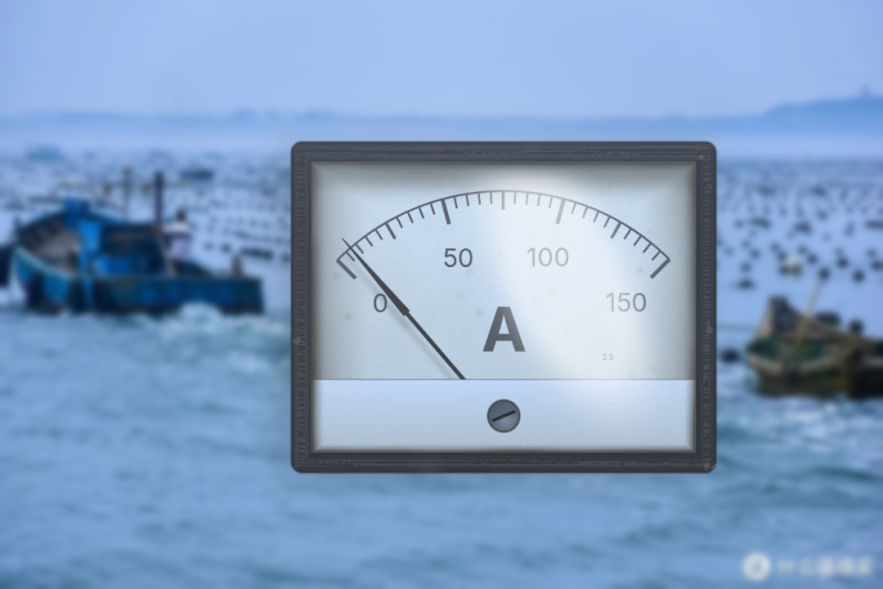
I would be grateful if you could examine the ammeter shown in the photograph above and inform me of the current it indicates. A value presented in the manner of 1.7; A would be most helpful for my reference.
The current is 7.5; A
